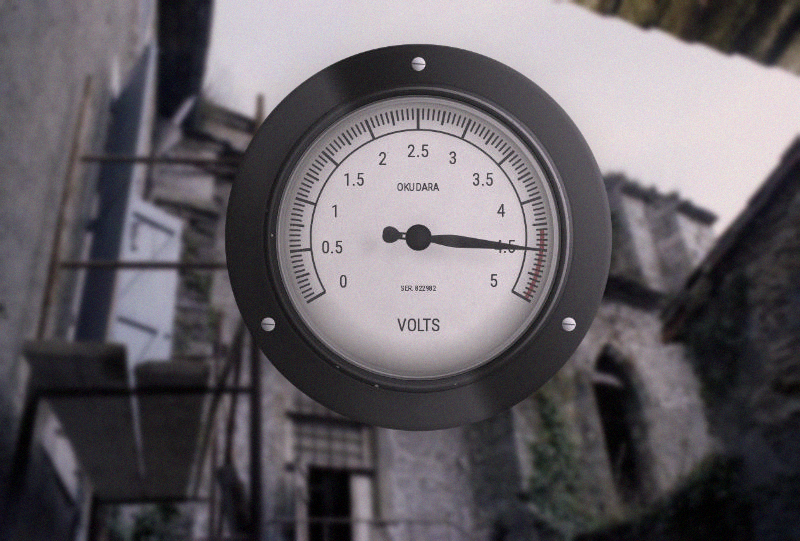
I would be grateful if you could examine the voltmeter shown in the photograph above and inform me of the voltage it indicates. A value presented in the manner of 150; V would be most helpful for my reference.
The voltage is 4.5; V
